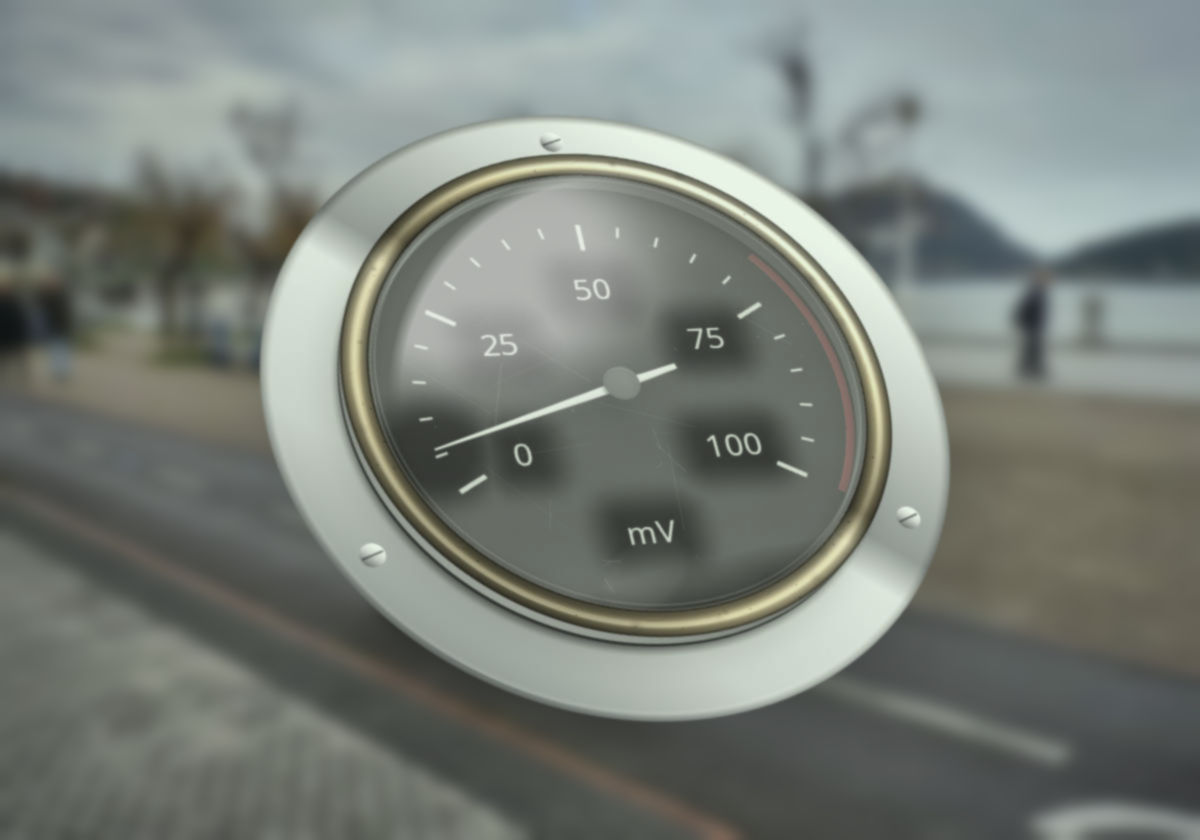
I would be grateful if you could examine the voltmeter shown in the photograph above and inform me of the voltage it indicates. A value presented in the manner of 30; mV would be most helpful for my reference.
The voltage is 5; mV
